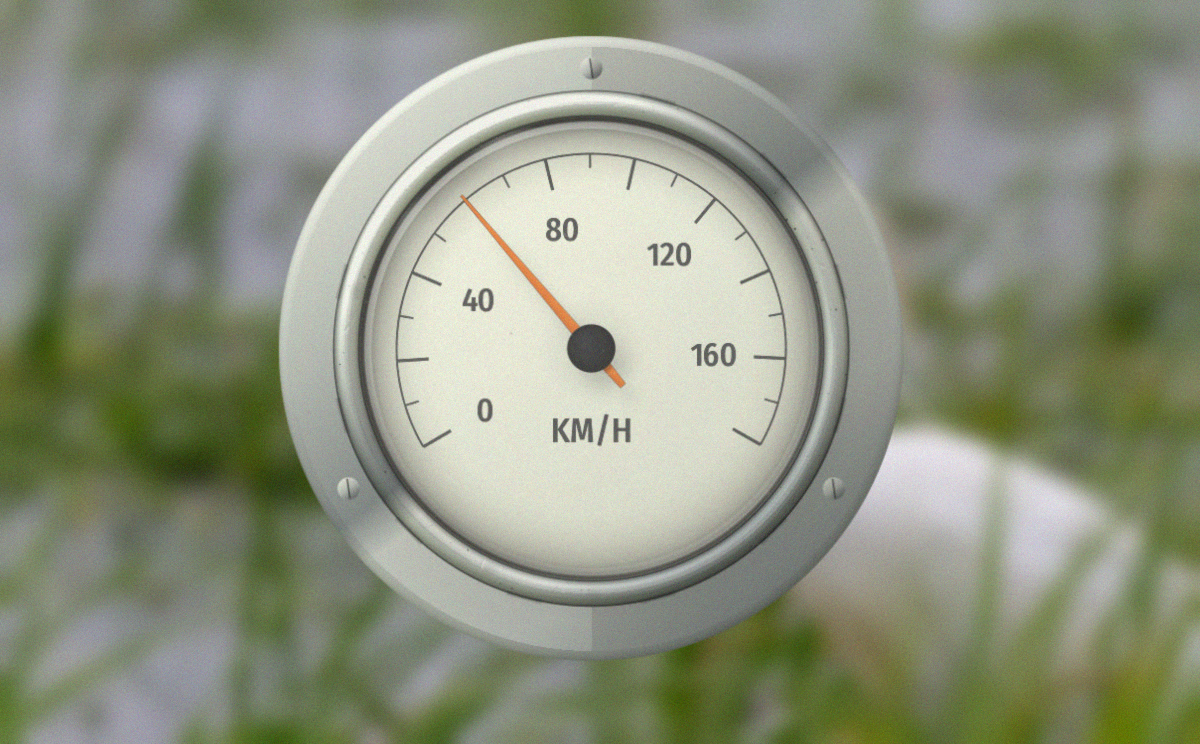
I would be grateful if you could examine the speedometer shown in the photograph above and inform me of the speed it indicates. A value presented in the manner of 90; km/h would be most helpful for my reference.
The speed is 60; km/h
